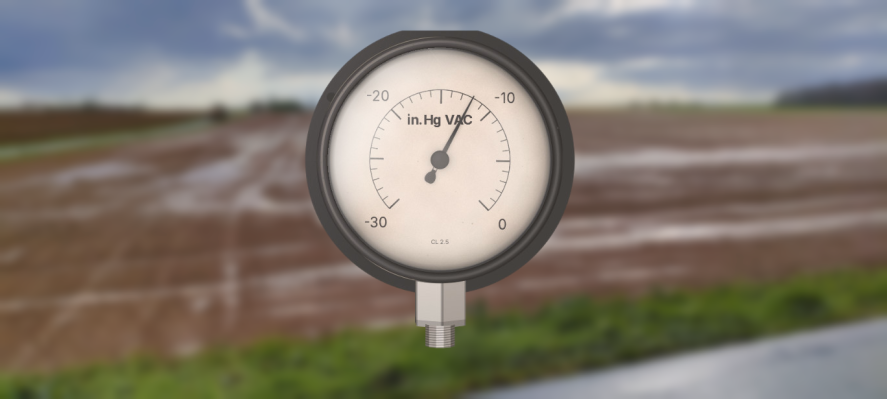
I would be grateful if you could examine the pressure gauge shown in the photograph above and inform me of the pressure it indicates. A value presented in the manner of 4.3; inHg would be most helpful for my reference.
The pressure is -12; inHg
